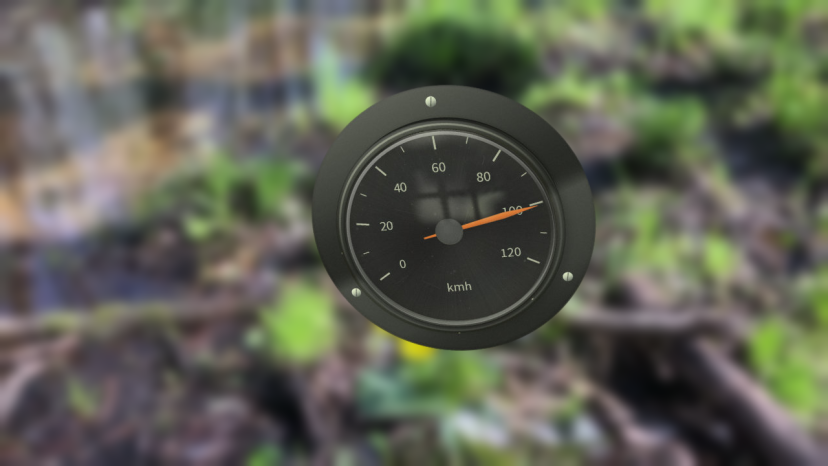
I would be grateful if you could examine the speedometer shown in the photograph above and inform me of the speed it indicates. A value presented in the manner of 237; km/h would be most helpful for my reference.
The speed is 100; km/h
